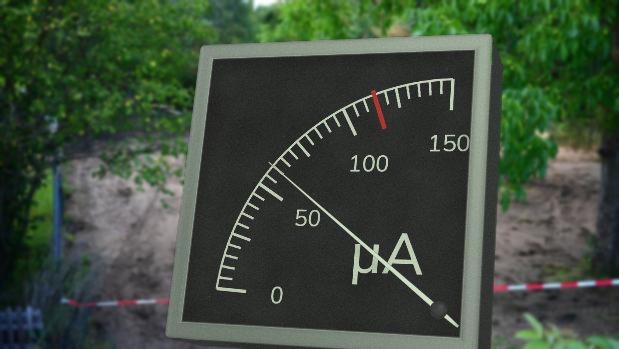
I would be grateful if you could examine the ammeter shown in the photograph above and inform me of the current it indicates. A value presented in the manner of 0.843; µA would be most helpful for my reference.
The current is 60; µA
